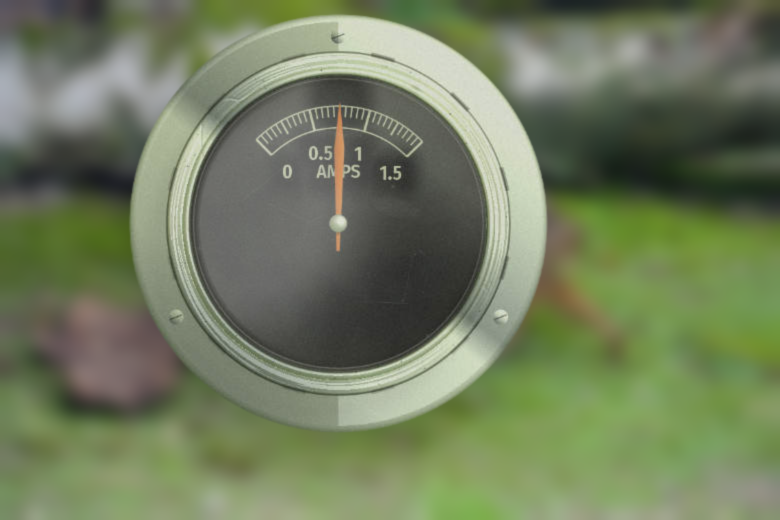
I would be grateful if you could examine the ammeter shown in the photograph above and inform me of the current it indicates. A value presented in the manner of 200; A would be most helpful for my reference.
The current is 0.75; A
